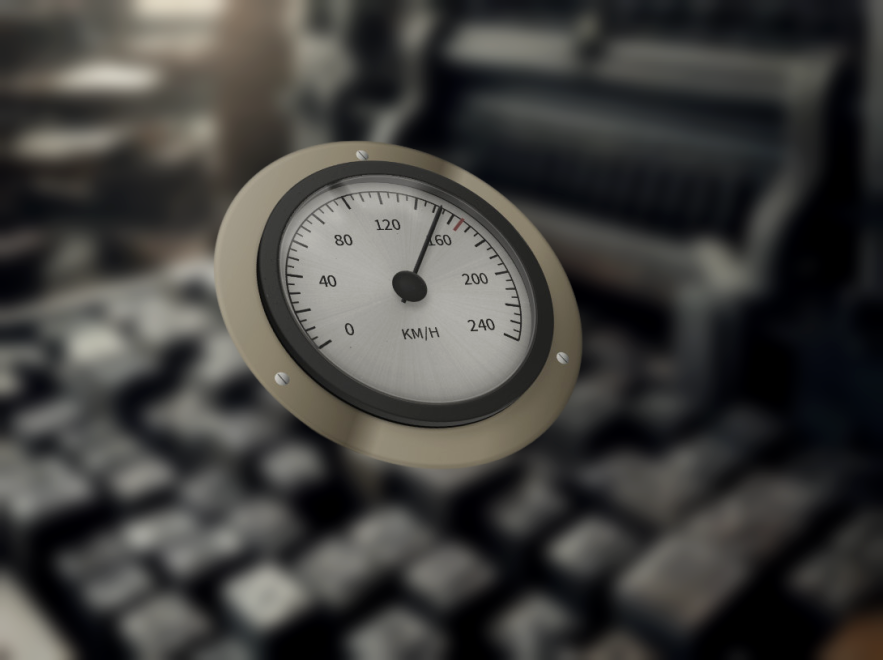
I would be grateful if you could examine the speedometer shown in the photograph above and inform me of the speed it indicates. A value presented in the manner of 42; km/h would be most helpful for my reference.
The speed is 152.5; km/h
